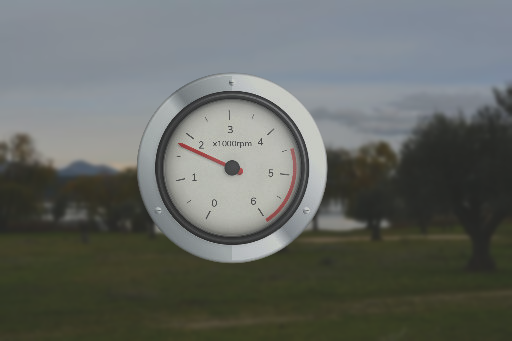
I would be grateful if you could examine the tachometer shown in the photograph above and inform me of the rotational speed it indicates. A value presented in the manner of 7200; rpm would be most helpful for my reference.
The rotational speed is 1750; rpm
